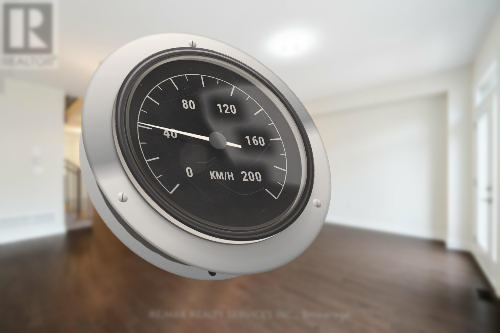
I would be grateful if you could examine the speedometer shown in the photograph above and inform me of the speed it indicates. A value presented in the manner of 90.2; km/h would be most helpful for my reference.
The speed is 40; km/h
